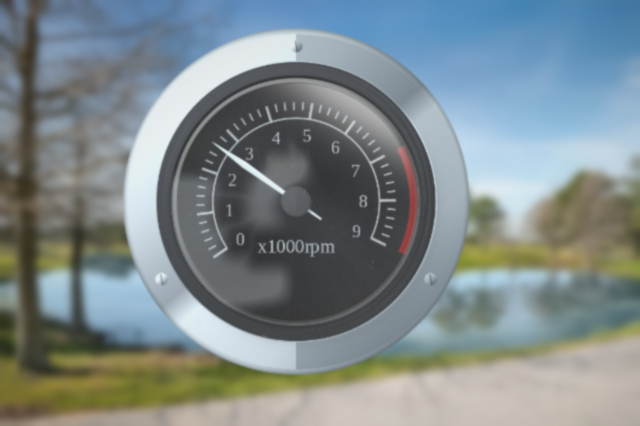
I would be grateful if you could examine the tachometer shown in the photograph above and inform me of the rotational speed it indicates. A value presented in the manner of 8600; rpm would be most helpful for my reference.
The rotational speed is 2600; rpm
